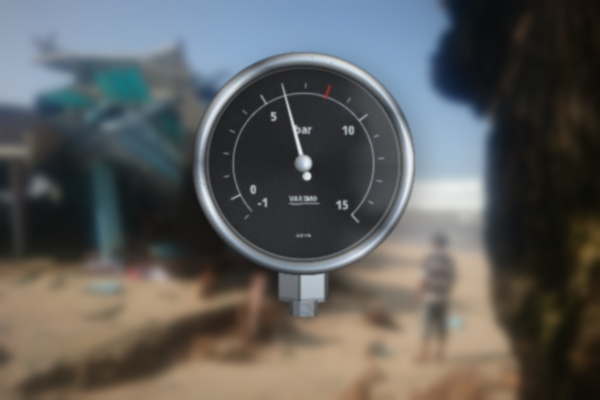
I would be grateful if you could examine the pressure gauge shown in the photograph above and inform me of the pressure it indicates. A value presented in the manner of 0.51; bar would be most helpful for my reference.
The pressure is 6; bar
